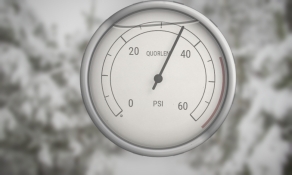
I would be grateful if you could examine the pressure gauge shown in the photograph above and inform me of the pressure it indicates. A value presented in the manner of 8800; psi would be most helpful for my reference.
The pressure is 35; psi
